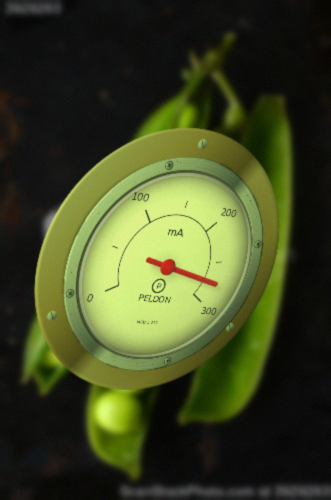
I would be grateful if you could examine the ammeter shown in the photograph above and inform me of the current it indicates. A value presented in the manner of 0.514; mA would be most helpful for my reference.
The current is 275; mA
